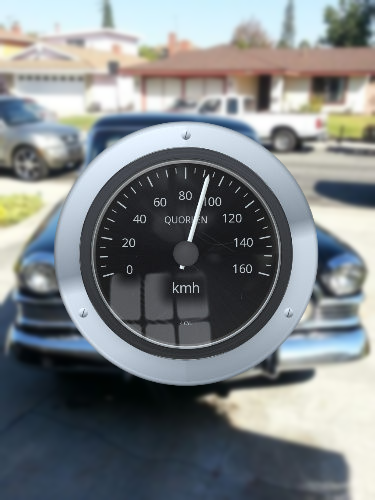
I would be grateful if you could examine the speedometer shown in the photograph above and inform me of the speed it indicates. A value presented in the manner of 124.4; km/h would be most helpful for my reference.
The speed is 92.5; km/h
